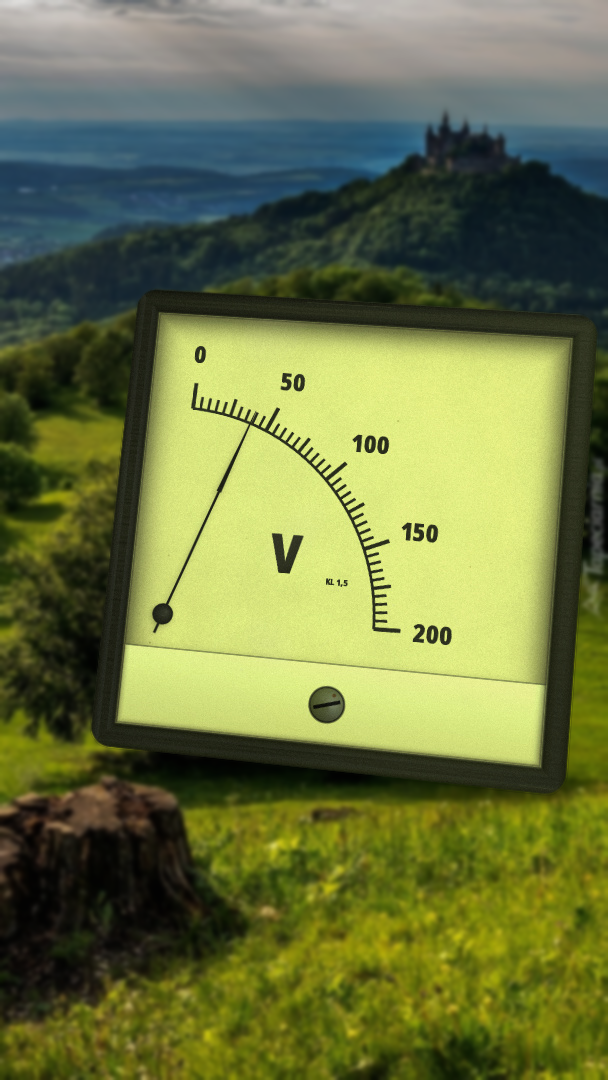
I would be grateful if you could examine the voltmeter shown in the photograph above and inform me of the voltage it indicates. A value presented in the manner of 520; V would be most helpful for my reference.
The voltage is 40; V
